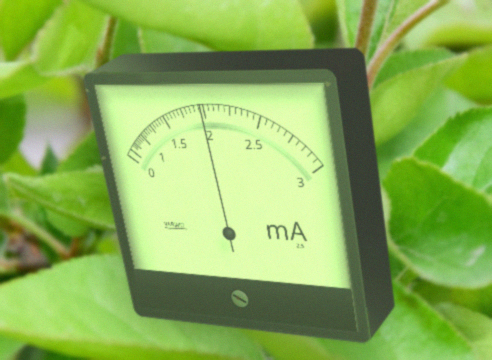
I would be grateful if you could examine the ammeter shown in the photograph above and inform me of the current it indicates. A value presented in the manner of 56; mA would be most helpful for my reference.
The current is 2; mA
